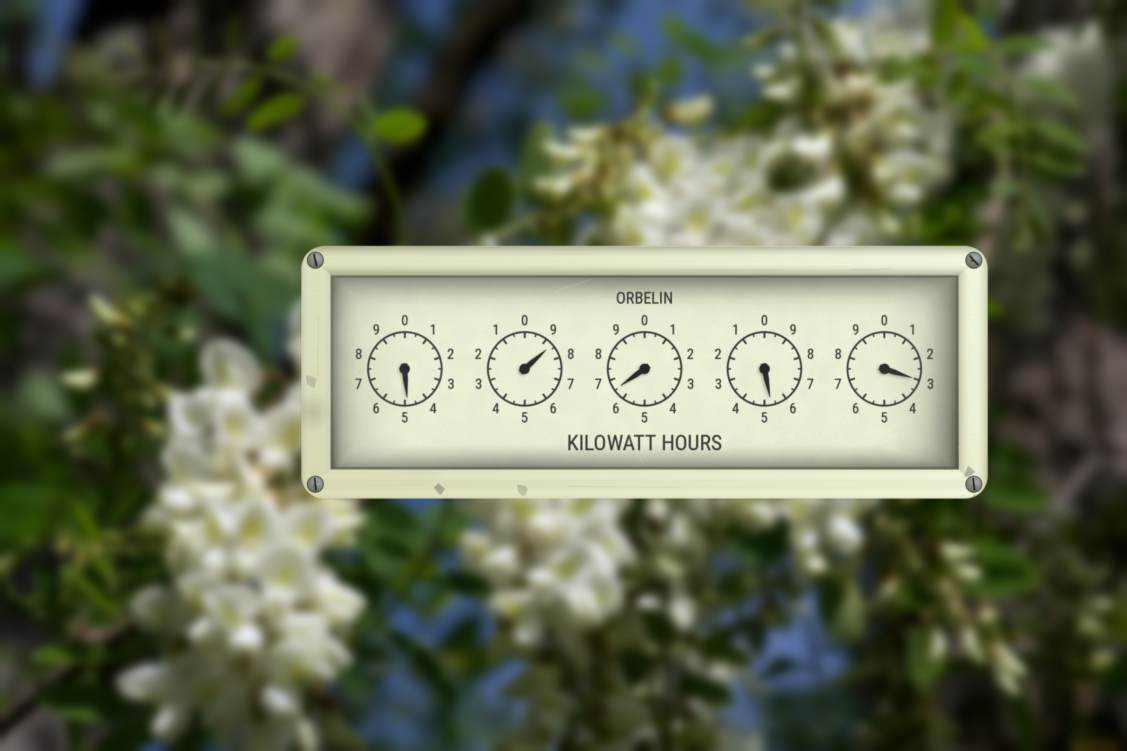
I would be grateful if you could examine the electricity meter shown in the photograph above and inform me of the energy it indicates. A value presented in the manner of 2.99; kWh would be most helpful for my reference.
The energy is 48653; kWh
